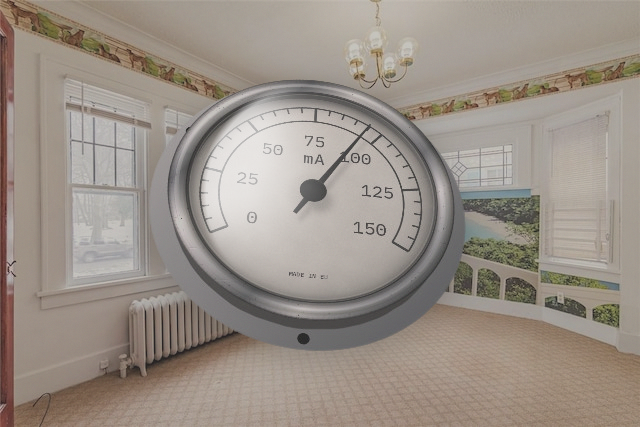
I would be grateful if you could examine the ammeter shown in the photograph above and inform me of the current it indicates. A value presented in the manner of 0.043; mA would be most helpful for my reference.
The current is 95; mA
